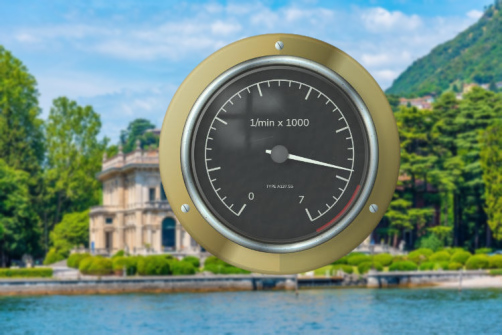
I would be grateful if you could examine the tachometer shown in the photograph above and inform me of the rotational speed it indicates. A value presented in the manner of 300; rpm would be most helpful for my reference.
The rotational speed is 5800; rpm
